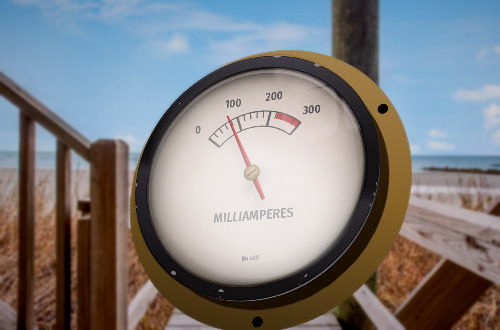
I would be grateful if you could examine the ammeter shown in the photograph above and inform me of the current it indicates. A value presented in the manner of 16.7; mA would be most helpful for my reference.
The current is 80; mA
